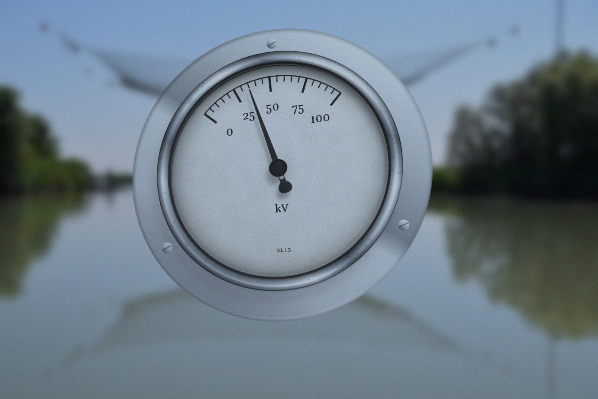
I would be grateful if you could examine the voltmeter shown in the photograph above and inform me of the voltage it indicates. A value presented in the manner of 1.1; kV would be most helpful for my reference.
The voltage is 35; kV
